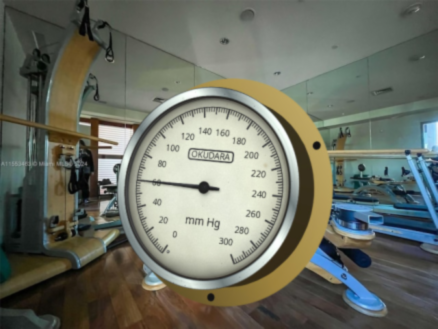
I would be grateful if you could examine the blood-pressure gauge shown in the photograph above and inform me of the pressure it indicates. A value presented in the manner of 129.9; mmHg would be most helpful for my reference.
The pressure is 60; mmHg
